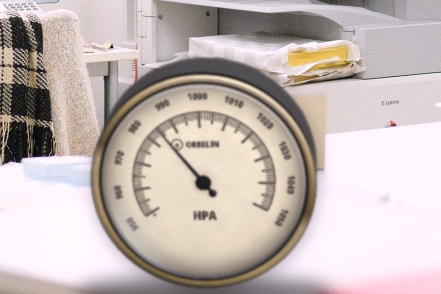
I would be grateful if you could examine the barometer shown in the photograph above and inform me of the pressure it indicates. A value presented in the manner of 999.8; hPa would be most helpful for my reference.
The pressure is 985; hPa
